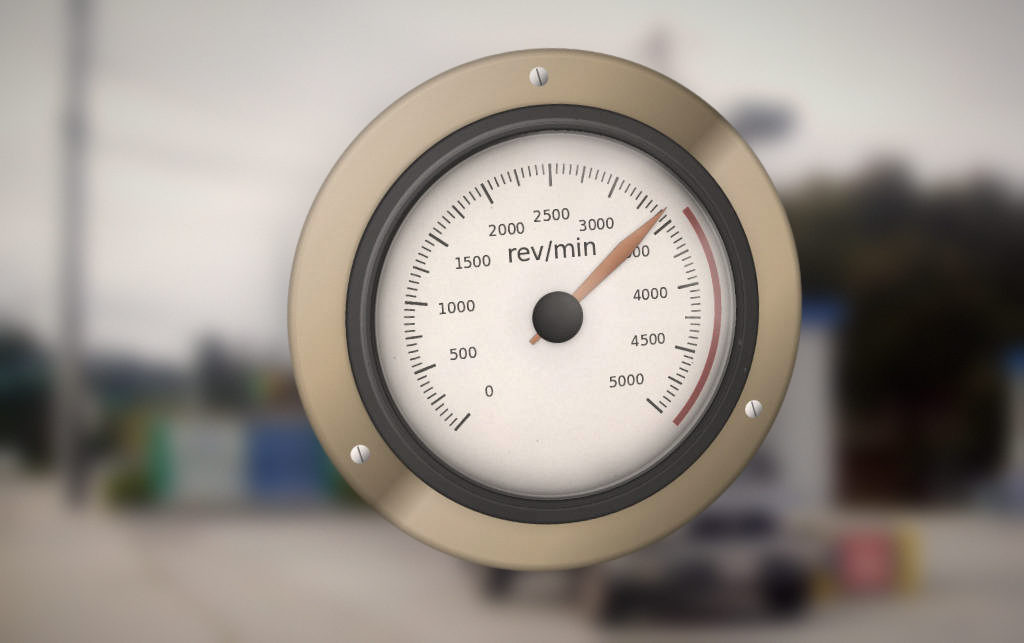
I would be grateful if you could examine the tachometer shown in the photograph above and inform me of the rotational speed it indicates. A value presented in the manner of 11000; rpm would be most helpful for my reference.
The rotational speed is 3400; rpm
